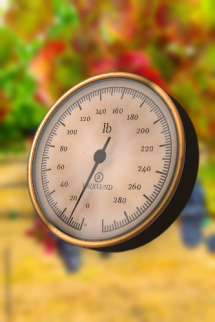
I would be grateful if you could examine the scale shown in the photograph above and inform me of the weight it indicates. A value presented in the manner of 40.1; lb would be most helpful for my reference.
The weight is 10; lb
